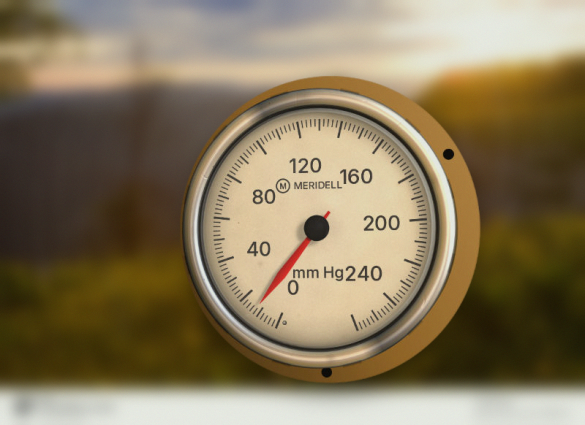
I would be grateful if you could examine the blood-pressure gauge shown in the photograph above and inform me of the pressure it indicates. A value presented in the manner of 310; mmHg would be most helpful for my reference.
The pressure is 12; mmHg
